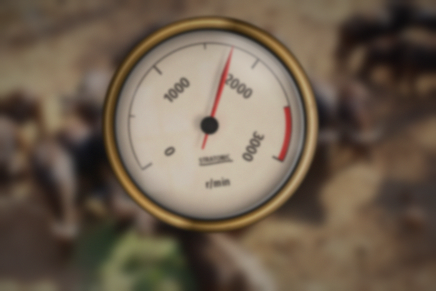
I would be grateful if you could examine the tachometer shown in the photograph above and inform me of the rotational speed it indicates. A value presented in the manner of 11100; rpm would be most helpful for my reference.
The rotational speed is 1750; rpm
